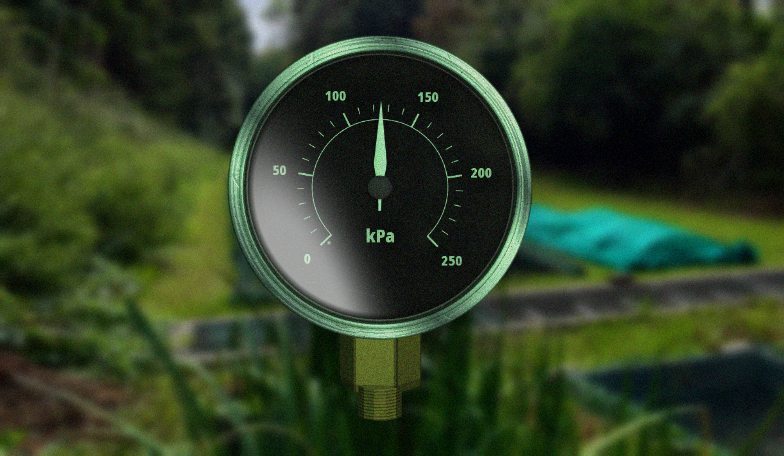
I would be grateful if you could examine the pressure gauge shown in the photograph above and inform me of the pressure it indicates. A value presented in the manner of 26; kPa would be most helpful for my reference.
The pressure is 125; kPa
